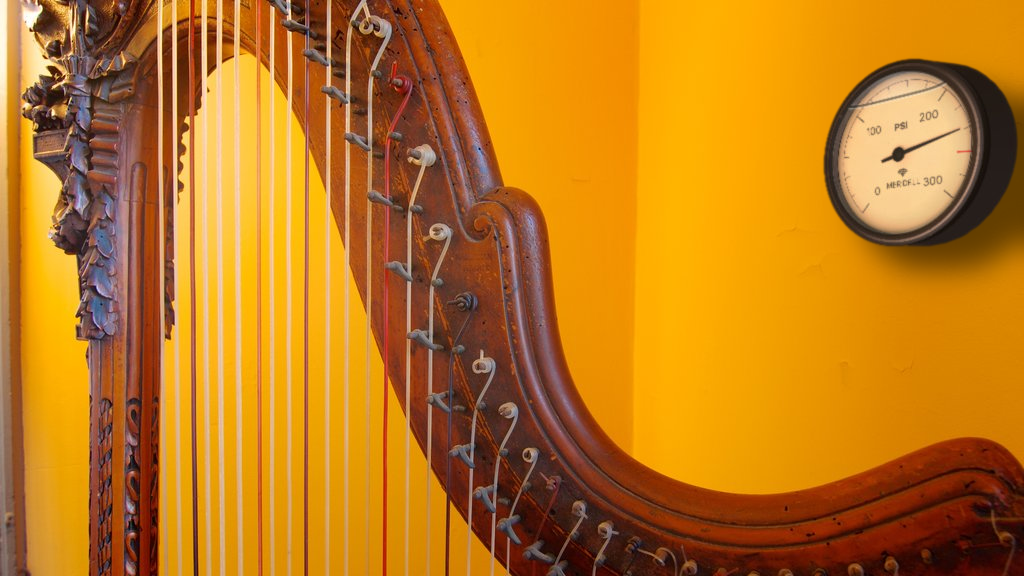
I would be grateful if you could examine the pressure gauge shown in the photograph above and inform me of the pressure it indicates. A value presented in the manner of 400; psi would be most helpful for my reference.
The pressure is 240; psi
